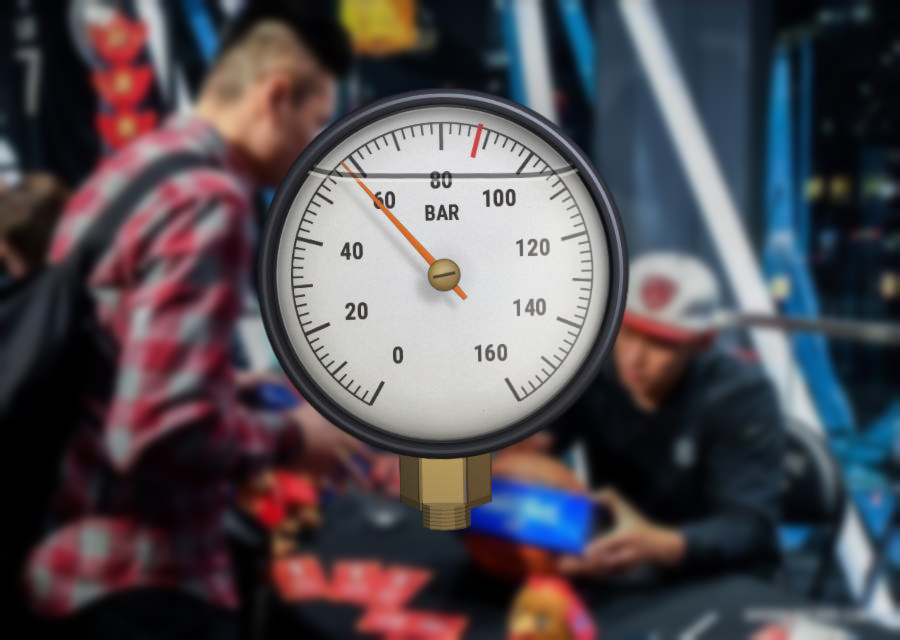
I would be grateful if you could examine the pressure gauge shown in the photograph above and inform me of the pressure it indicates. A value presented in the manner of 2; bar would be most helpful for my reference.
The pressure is 58; bar
